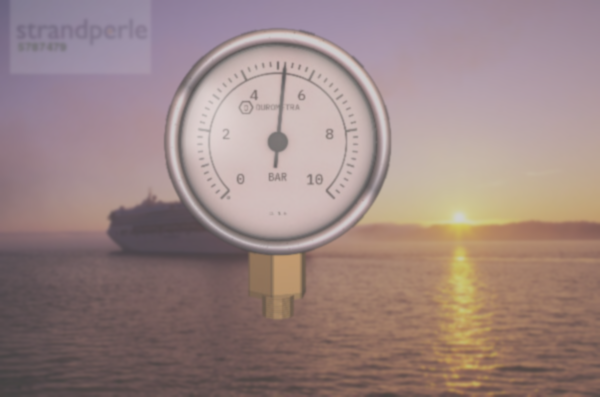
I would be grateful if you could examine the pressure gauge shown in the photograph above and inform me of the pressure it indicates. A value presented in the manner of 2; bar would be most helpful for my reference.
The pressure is 5.2; bar
